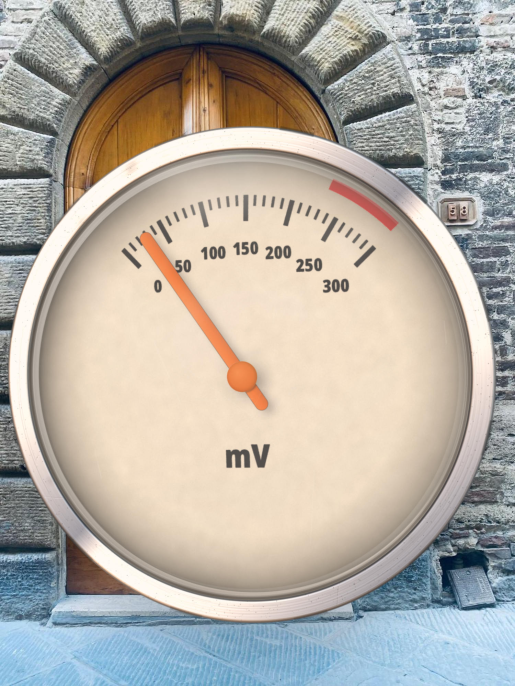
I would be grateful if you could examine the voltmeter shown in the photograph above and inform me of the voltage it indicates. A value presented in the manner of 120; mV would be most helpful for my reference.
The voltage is 30; mV
